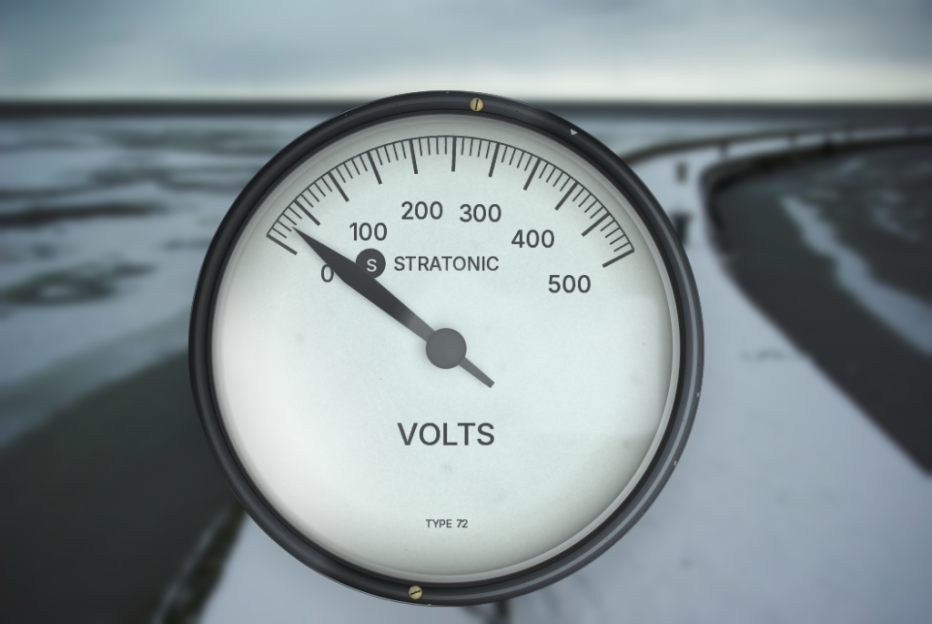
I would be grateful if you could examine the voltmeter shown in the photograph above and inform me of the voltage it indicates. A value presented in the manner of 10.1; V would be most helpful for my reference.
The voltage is 25; V
